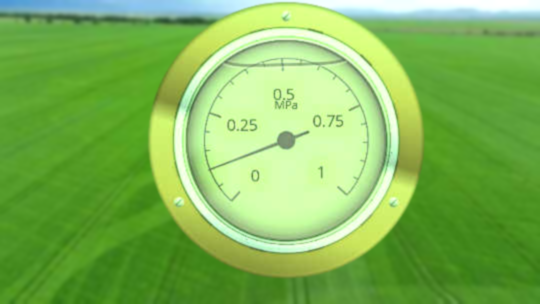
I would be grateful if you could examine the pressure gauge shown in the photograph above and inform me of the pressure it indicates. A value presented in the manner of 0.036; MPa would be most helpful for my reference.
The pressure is 0.1; MPa
